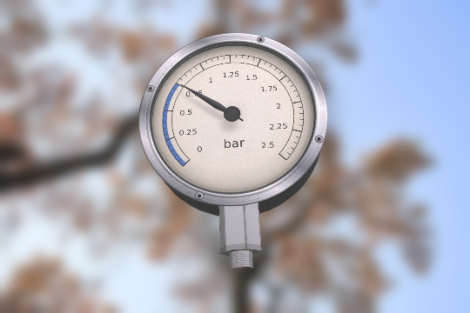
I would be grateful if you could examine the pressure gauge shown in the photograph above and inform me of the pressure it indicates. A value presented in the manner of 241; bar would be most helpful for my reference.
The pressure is 0.75; bar
